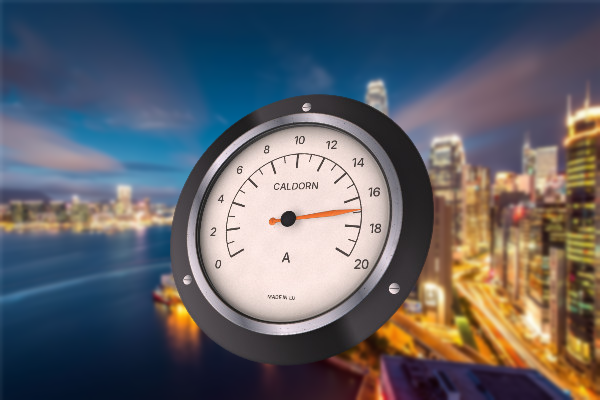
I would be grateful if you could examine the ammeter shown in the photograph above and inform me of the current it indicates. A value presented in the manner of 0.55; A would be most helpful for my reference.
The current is 17; A
